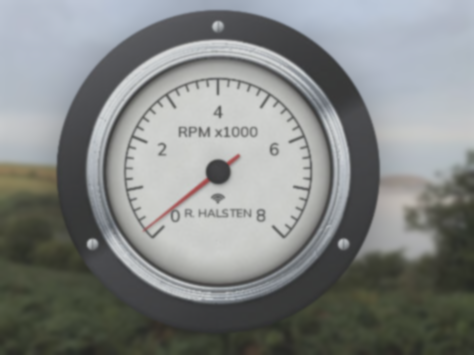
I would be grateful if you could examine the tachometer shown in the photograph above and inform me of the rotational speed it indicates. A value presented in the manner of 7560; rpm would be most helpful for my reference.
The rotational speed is 200; rpm
